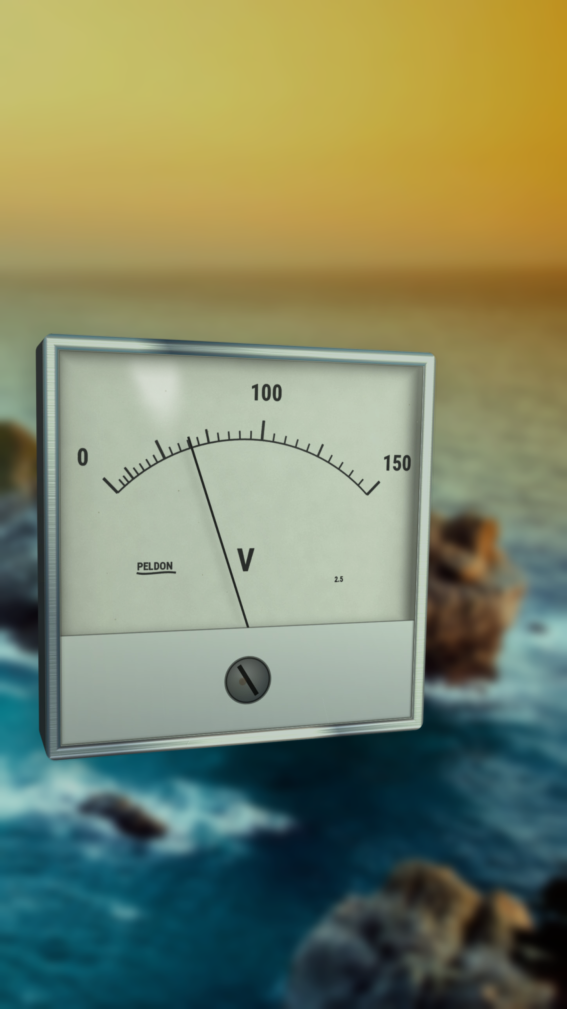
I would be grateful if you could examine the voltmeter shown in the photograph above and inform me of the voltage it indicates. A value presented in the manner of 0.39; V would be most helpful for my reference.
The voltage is 65; V
